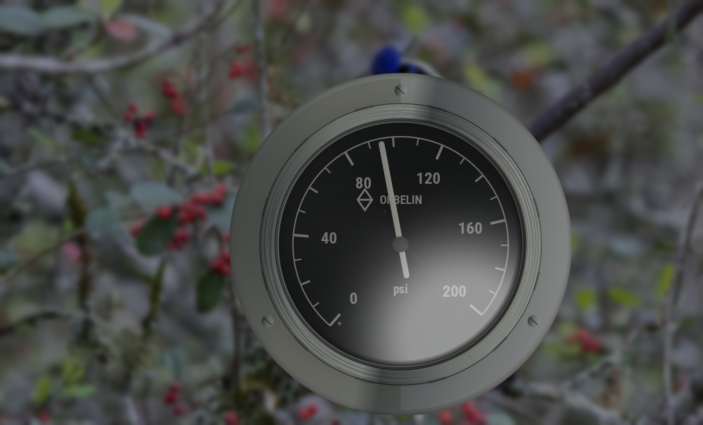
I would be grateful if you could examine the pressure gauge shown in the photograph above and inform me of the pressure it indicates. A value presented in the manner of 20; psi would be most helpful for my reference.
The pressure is 95; psi
